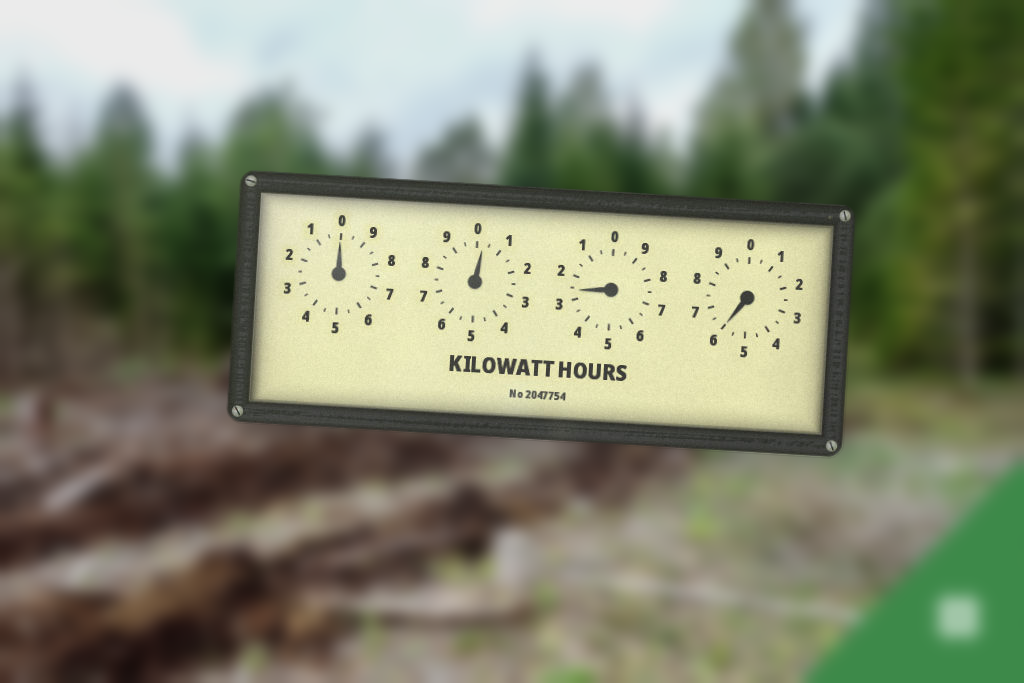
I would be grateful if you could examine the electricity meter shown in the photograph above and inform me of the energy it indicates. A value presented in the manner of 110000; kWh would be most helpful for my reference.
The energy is 26; kWh
